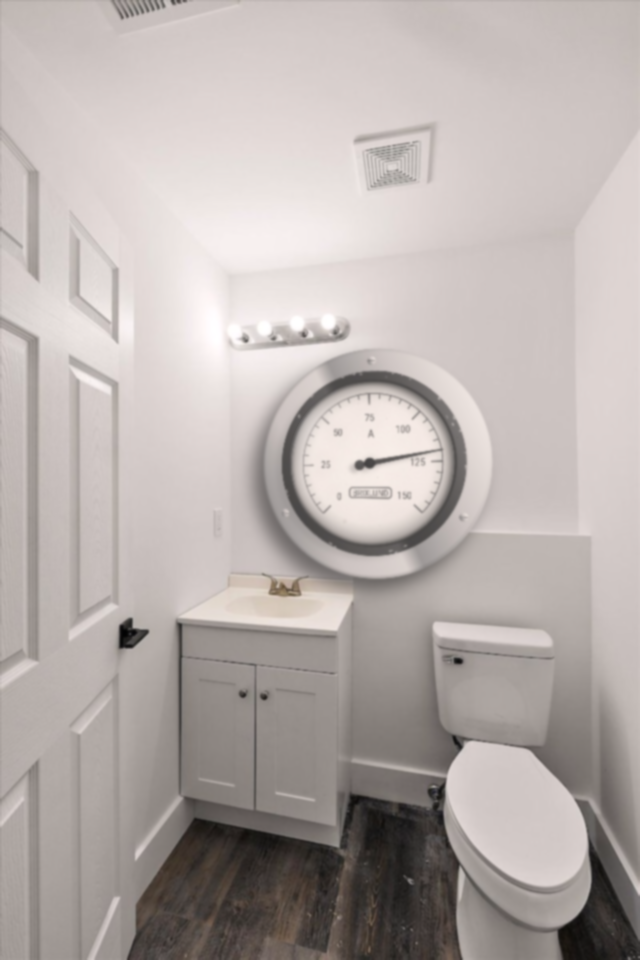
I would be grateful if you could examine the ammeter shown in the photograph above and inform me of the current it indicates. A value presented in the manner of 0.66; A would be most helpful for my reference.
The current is 120; A
